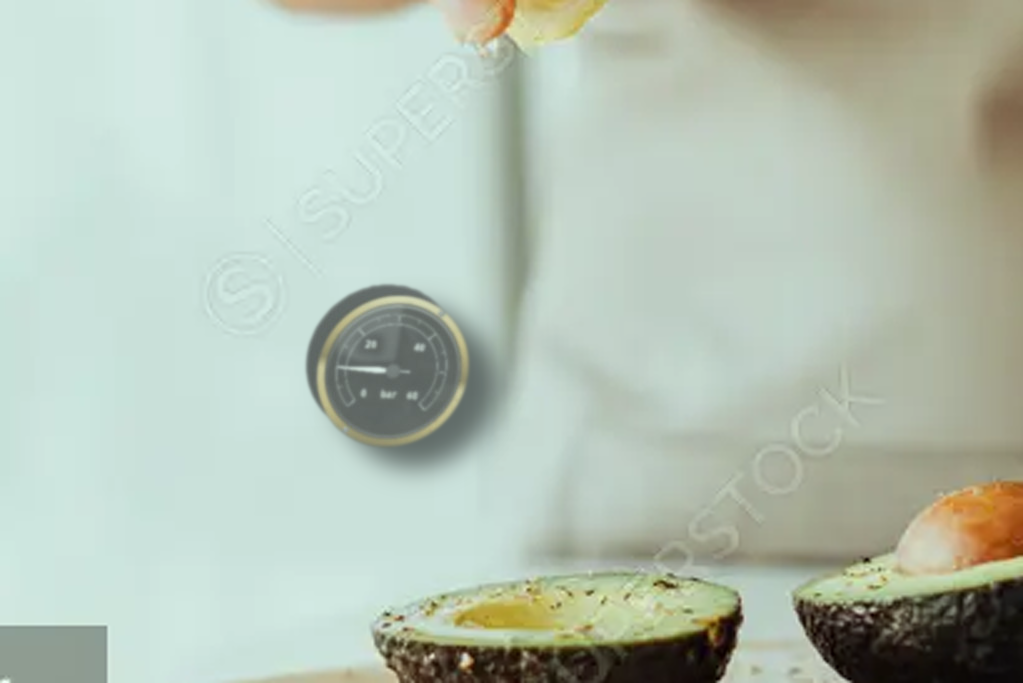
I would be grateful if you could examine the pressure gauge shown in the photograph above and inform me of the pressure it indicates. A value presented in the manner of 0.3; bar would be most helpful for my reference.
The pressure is 10; bar
